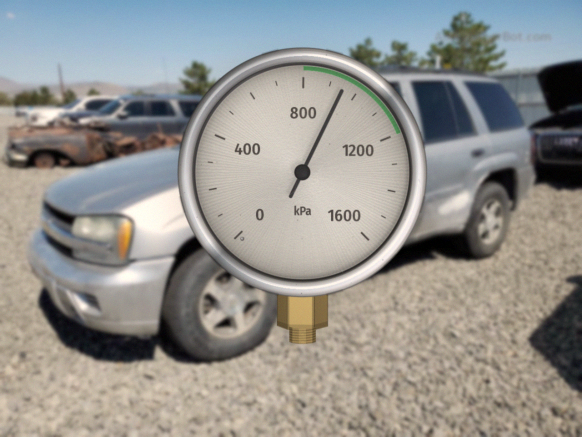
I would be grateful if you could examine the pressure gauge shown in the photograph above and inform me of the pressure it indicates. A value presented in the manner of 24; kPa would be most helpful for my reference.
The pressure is 950; kPa
